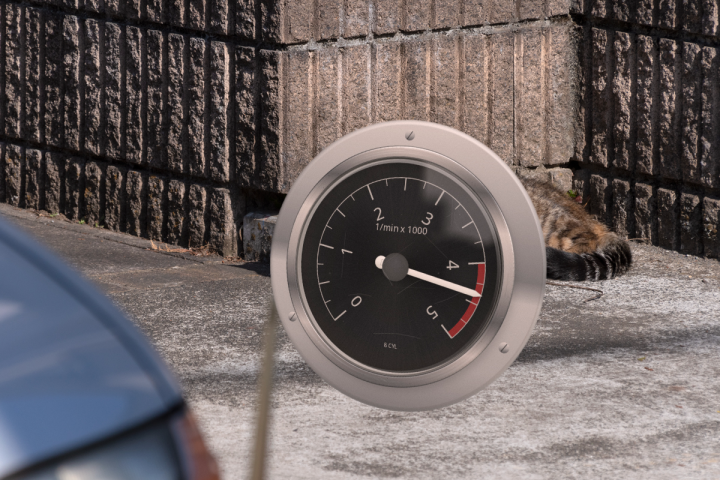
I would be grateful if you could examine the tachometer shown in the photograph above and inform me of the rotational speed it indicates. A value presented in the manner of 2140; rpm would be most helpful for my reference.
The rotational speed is 4375; rpm
